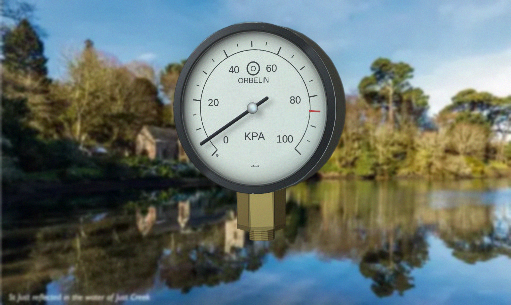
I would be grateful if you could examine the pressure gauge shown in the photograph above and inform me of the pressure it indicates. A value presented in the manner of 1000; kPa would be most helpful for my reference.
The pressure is 5; kPa
